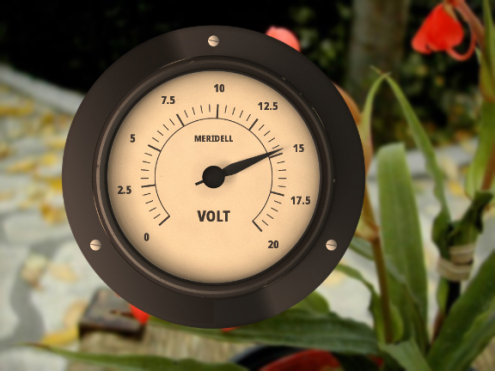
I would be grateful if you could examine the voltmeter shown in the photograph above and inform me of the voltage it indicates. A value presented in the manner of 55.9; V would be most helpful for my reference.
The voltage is 14.75; V
